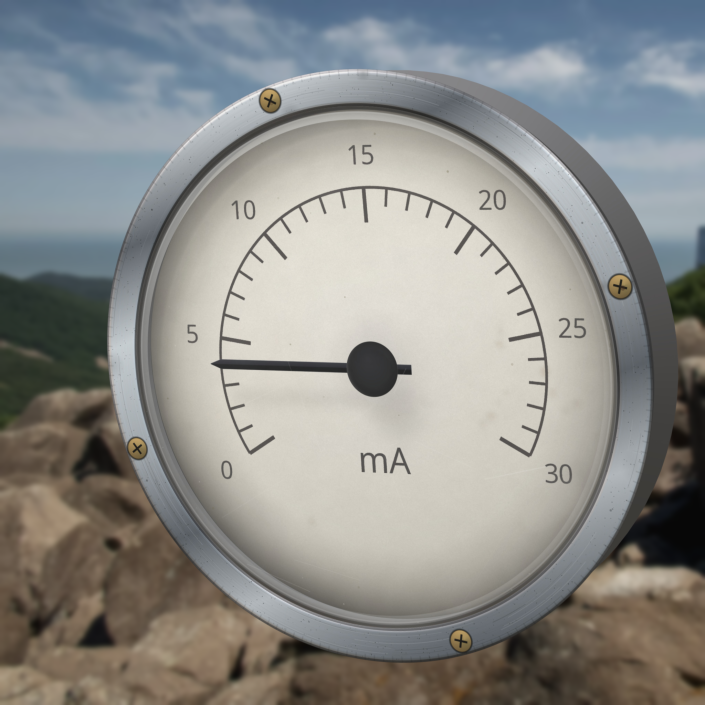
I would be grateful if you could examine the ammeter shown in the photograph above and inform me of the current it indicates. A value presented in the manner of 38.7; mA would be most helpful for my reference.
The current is 4; mA
